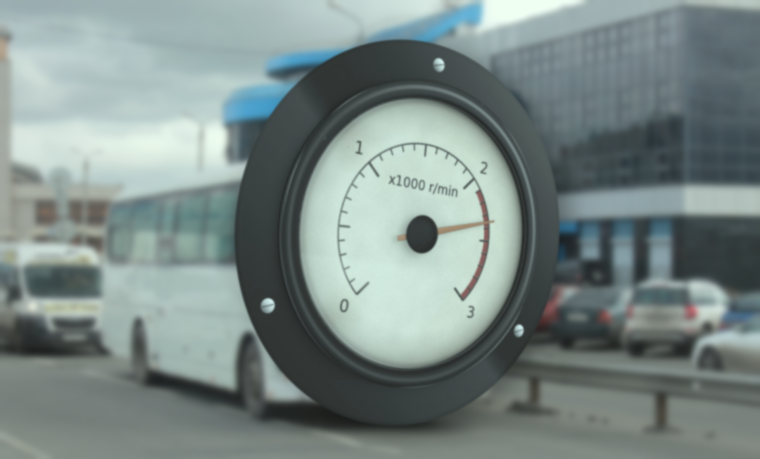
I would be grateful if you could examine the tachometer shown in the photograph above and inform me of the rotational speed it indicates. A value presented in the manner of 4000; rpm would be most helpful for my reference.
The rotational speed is 2350; rpm
